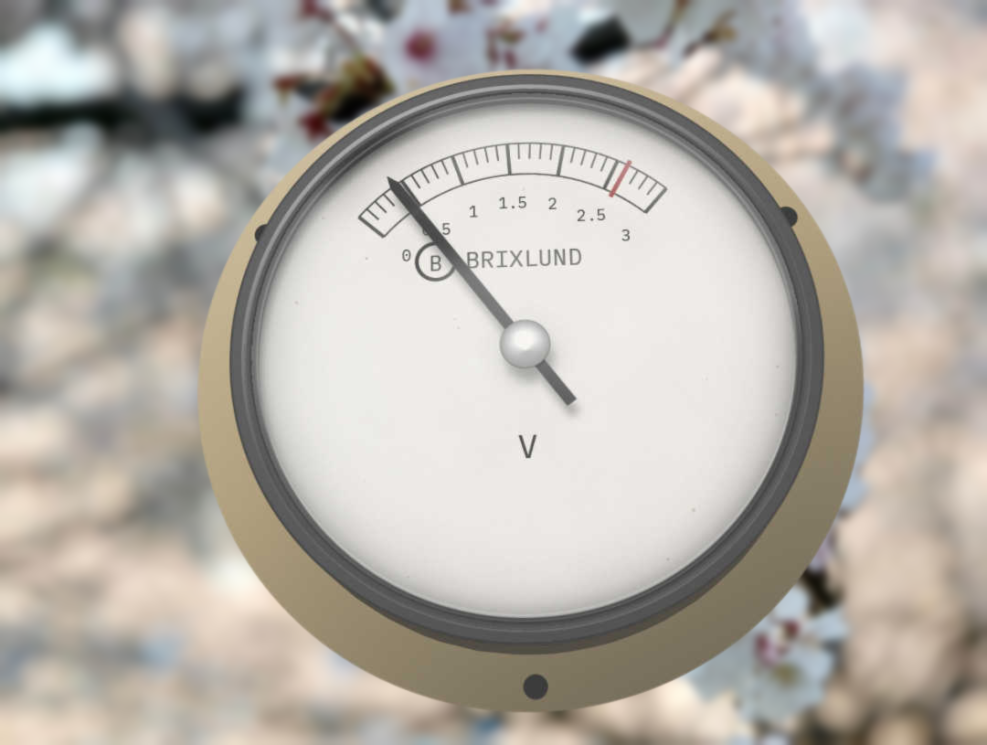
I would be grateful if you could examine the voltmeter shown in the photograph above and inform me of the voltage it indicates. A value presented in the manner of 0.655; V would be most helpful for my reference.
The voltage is 0.4; V
